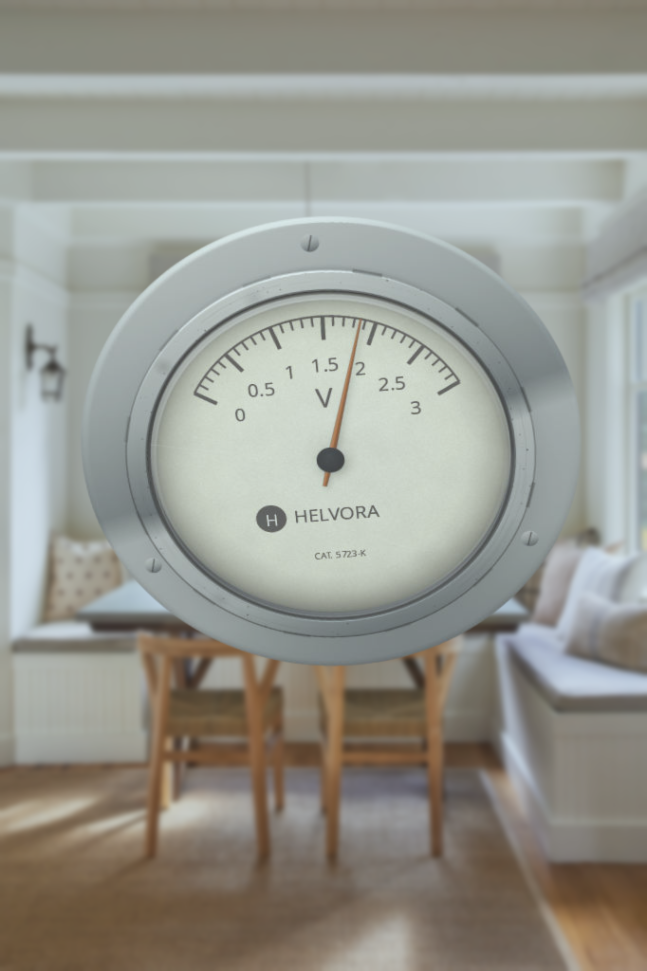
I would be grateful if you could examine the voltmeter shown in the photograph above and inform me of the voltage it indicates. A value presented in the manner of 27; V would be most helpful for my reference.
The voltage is 1.85; V
